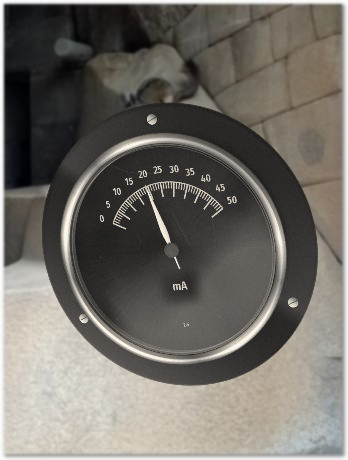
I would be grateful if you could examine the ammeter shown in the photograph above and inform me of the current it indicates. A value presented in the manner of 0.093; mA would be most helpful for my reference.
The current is 20; mA
